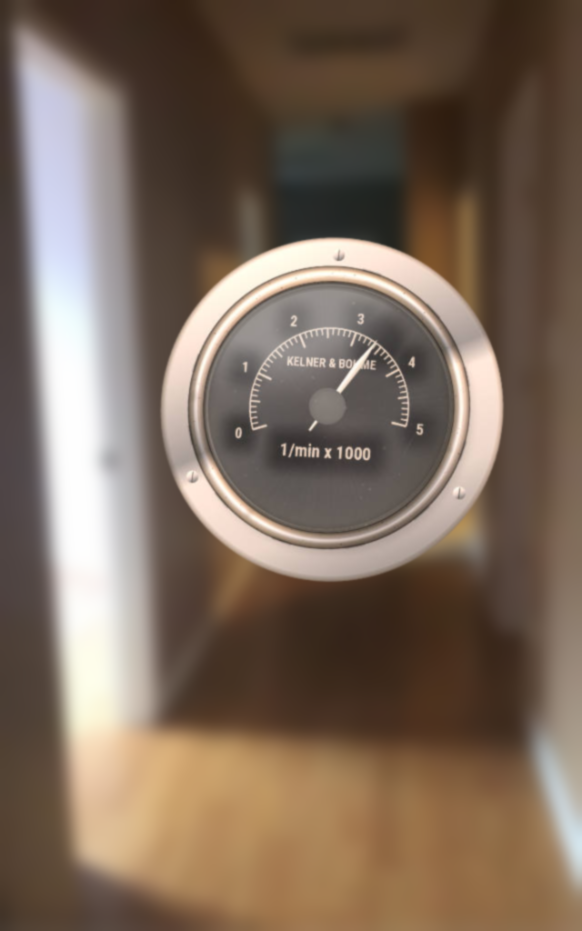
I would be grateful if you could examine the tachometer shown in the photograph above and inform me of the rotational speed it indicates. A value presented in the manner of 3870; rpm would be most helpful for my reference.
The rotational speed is 3400; rpm
